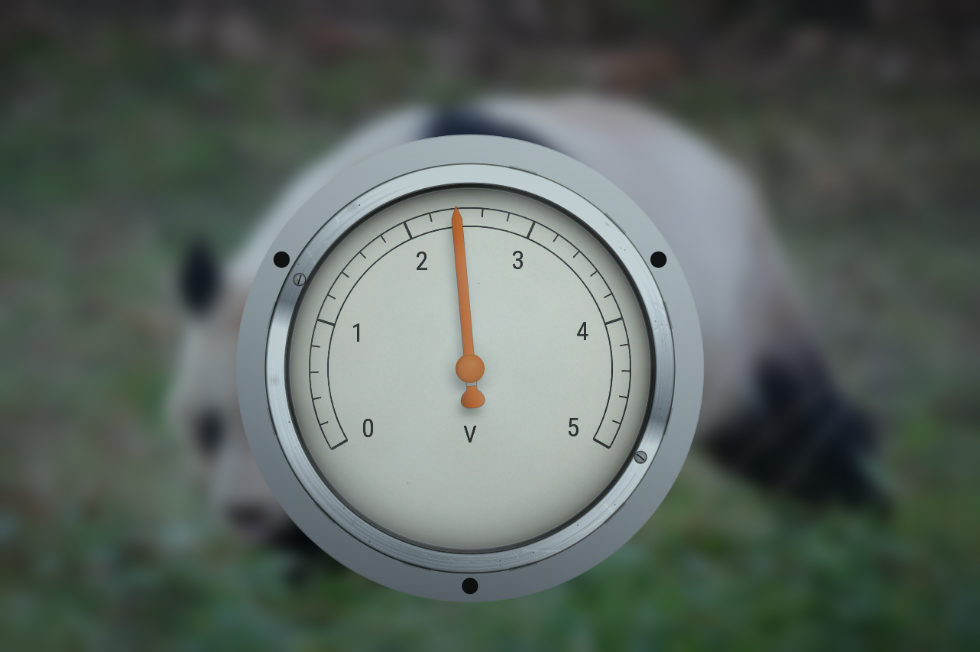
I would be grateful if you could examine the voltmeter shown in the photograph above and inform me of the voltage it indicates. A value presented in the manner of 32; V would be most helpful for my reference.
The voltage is 2.4; V
